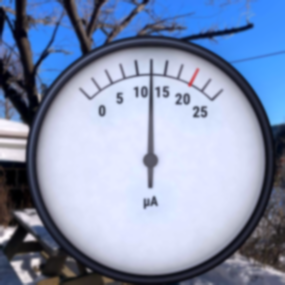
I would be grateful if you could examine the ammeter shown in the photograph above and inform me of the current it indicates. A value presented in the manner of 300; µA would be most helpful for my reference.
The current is 12.5; µA
